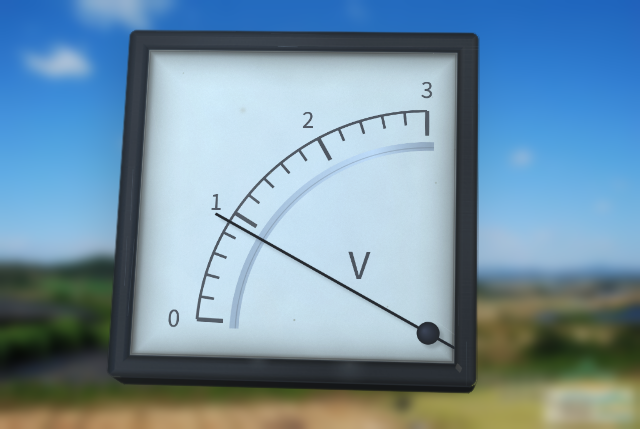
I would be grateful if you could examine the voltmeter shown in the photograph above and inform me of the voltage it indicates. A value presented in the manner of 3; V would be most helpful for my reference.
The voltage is 0.9; V
